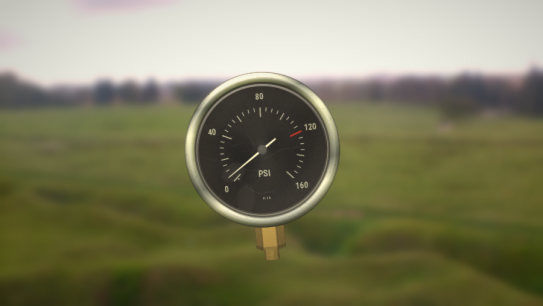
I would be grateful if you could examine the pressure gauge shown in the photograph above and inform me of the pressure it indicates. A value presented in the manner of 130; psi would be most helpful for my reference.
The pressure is 5; psi
